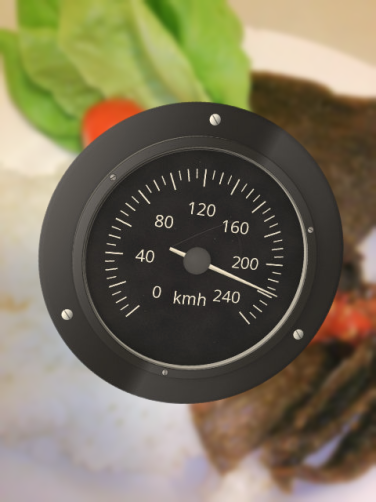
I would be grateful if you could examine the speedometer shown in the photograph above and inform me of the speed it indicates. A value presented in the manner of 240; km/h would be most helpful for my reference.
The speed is 217.5; km/h
